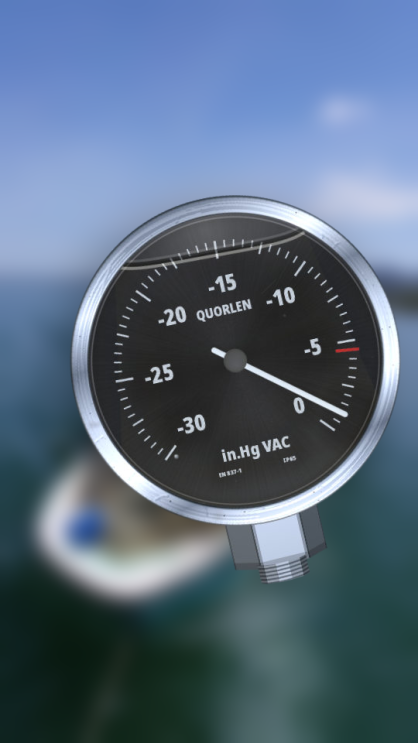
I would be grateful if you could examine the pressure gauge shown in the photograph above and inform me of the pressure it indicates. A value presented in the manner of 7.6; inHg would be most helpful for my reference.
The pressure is -1; inHg
